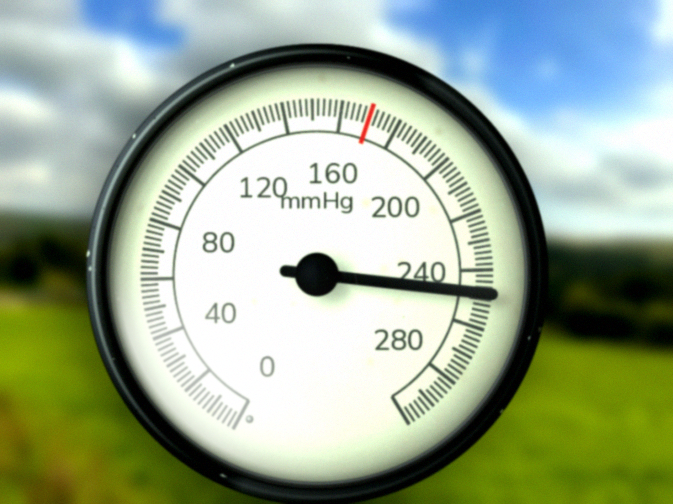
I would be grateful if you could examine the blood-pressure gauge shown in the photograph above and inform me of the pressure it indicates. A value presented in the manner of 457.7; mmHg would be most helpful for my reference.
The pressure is 248; mmHg
